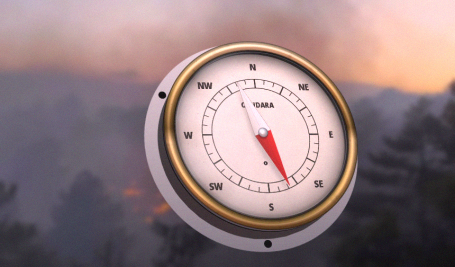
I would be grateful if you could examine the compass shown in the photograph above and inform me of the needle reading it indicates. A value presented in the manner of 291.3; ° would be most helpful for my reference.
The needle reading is 160; °
